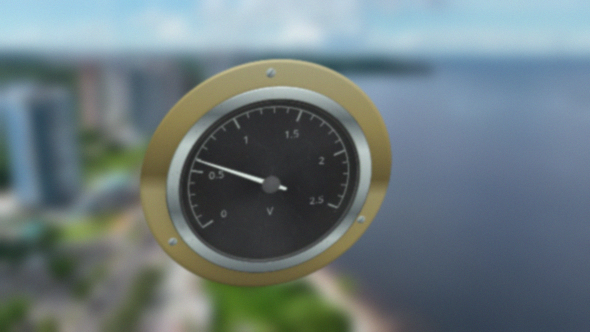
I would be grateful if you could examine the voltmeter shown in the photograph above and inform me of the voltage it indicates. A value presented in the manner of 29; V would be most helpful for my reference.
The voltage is 0.6; V
